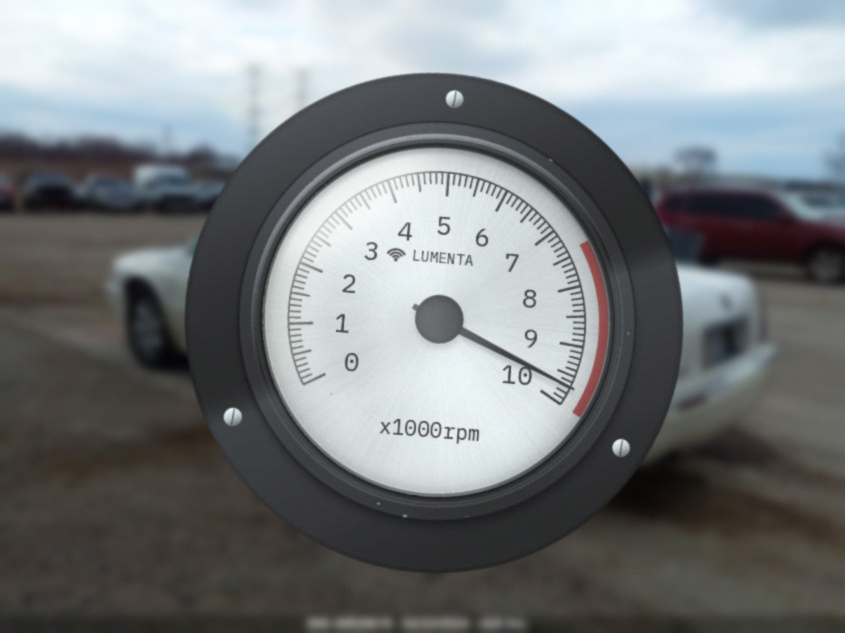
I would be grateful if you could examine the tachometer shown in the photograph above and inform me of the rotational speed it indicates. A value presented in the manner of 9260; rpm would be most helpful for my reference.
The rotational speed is 9700; rpm
